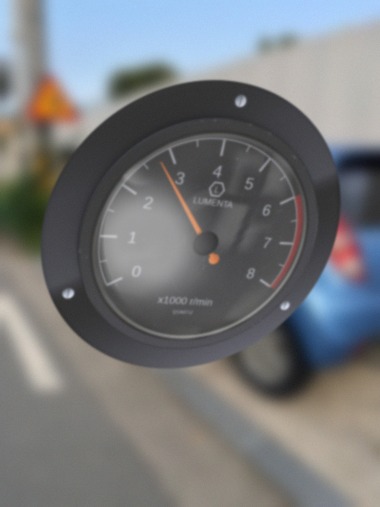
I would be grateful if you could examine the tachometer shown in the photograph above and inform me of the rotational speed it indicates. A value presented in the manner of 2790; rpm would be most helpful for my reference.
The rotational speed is 2750; rpm
